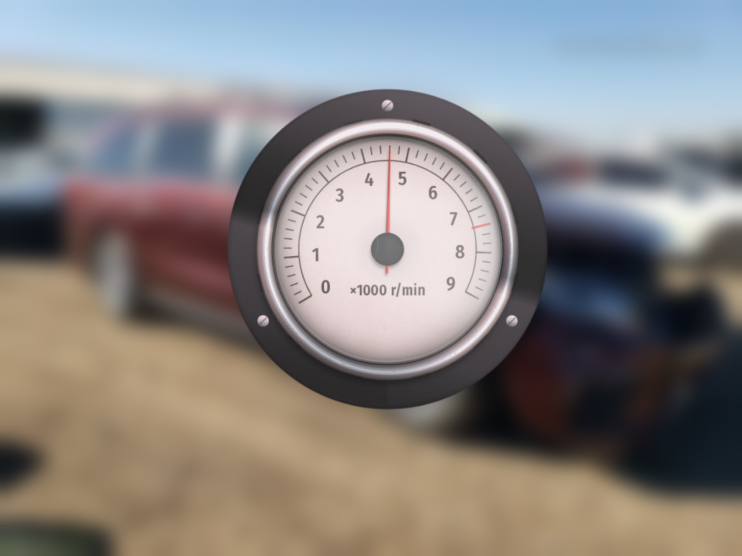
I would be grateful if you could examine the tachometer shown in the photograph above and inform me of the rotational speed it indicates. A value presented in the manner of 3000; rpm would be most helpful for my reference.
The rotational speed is 4600; rpm
